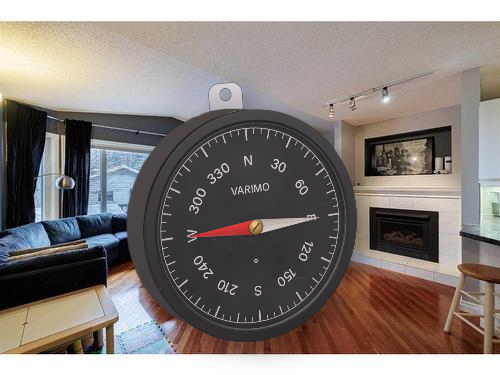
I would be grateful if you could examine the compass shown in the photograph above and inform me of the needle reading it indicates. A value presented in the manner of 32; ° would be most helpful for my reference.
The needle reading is 270; °
